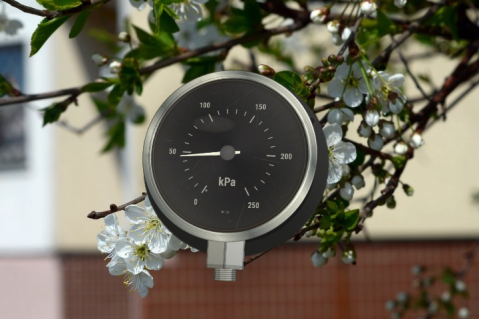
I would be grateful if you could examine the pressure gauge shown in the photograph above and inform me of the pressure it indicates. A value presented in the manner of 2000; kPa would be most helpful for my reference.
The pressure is 45; kPa
